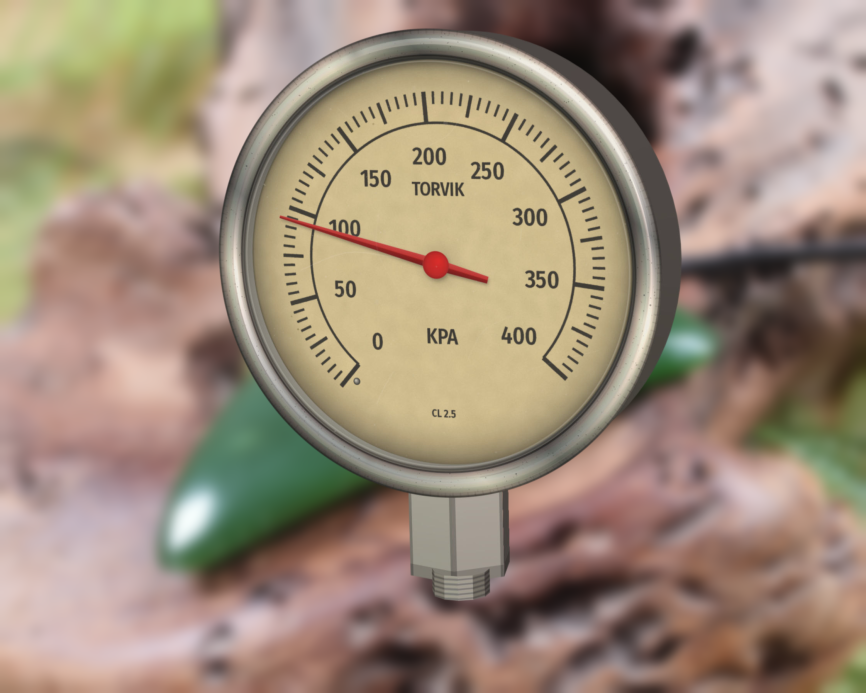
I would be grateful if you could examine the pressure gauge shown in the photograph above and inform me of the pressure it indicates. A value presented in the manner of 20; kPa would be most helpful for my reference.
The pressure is 95; kPa
